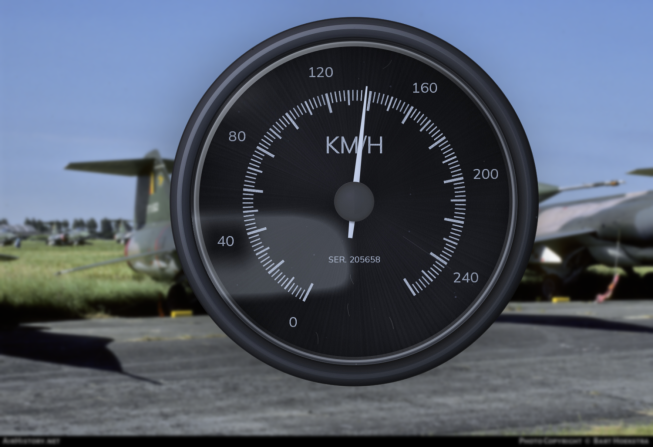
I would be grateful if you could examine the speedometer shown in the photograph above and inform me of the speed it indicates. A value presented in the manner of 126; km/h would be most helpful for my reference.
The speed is 138; km/h
